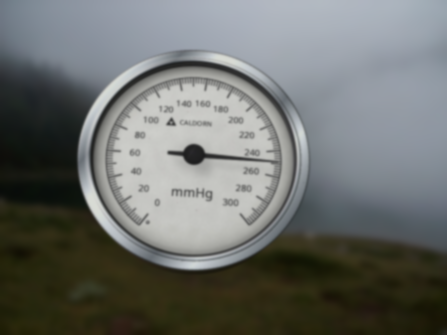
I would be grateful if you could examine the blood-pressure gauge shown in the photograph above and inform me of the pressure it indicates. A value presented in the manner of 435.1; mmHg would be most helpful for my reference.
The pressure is 250; mmHg
